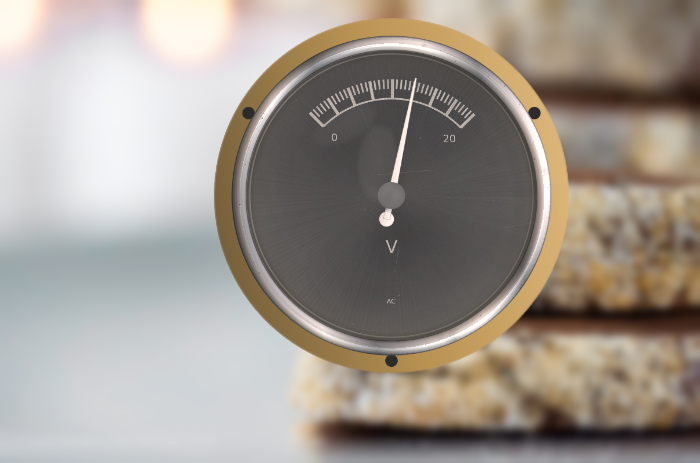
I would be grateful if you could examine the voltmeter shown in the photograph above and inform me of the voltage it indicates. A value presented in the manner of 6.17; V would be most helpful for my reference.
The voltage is 12.5; V
